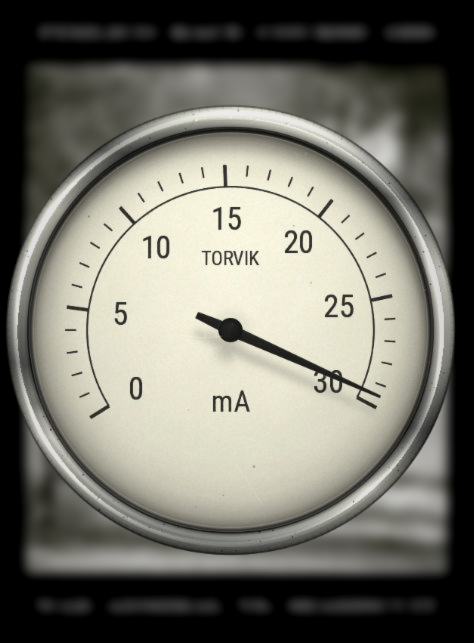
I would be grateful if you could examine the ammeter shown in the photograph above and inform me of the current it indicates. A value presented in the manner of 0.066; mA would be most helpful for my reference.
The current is 29.5; mA
